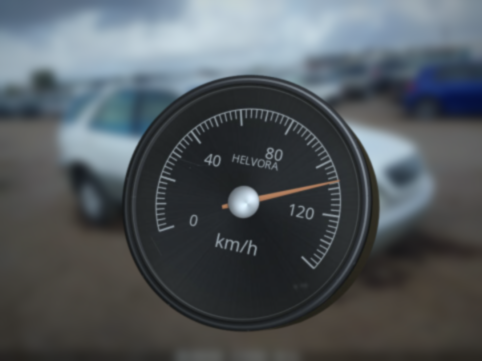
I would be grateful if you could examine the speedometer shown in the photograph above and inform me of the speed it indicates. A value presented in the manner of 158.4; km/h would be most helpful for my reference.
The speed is 108; km/h
